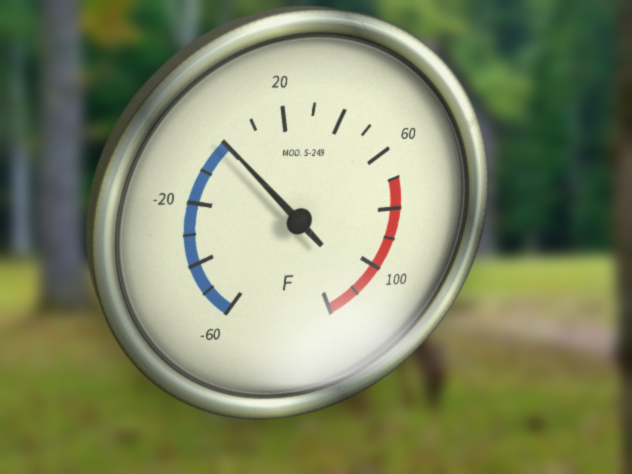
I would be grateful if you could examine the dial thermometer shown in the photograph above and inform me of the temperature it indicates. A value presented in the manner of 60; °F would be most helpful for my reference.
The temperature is 0; °F
